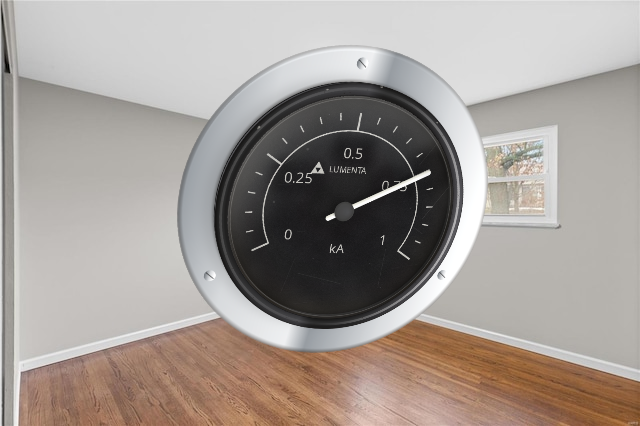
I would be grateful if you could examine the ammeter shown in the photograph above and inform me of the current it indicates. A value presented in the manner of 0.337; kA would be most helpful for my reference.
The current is 0.75; kA
